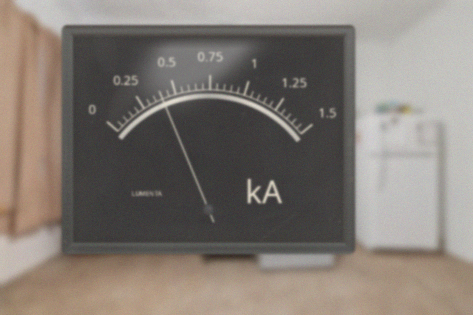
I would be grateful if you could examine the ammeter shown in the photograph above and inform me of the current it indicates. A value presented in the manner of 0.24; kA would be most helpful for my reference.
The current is 0.4; kA
